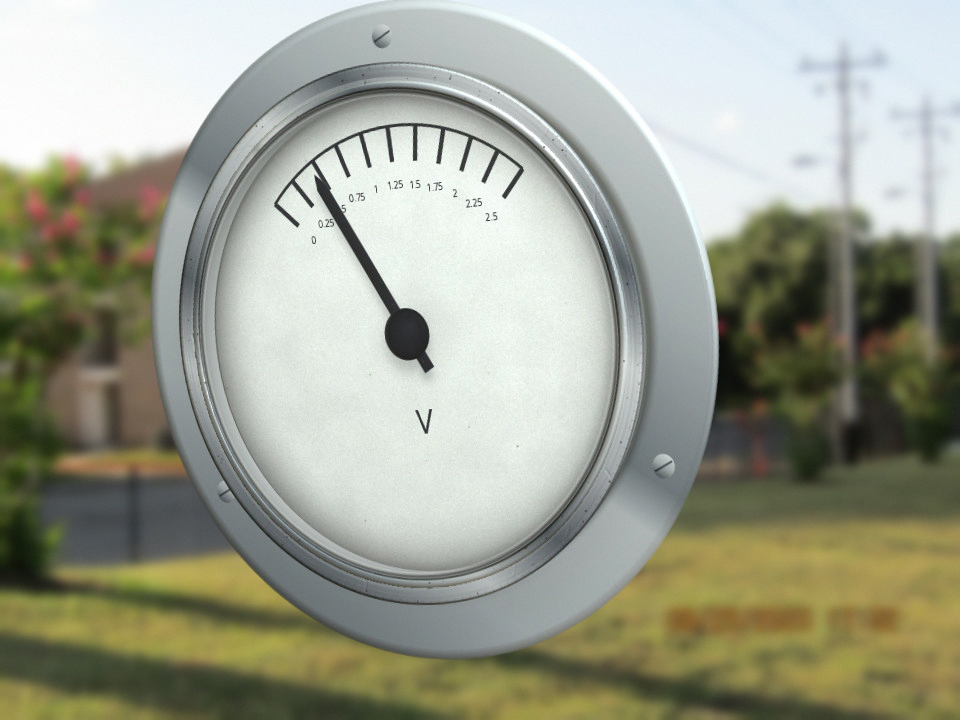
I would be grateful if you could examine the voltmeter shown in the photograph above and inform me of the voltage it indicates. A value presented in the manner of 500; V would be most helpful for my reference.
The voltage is 0.5; V
